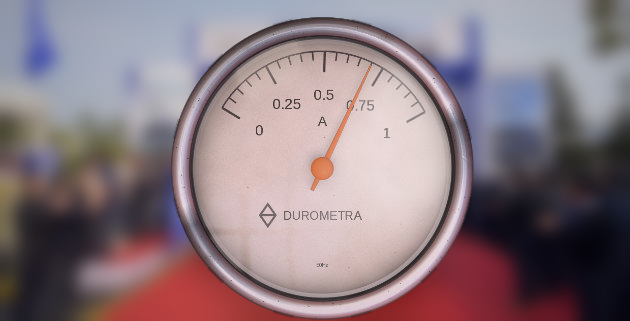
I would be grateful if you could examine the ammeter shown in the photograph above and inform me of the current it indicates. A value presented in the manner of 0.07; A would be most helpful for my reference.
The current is 0.7; A
